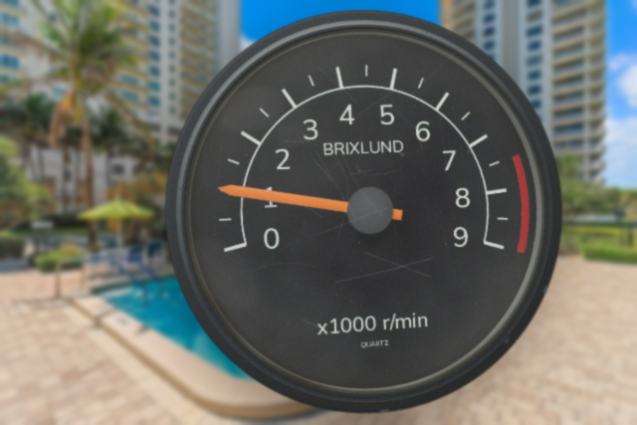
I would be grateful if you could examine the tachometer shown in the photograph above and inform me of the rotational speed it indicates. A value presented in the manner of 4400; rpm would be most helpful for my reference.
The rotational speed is 1000; rpm
